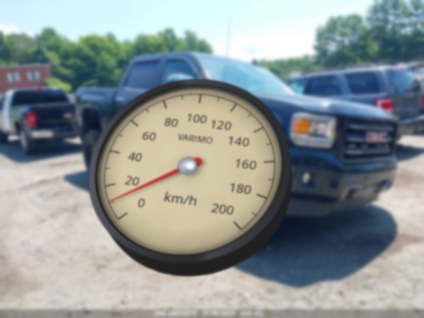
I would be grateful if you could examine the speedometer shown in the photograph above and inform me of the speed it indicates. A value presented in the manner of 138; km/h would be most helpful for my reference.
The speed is 10; km/h
